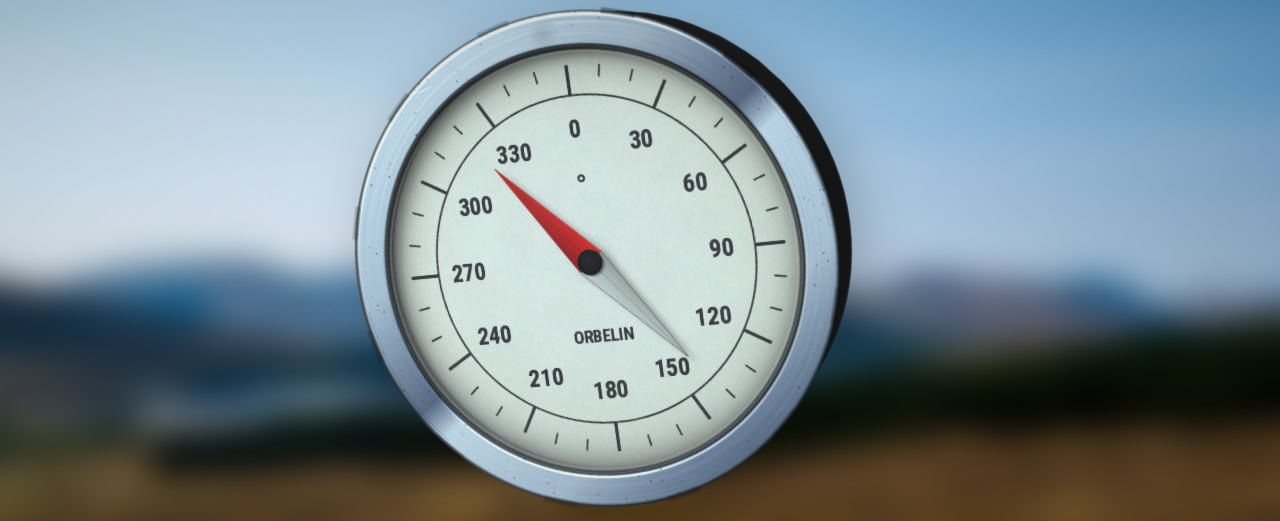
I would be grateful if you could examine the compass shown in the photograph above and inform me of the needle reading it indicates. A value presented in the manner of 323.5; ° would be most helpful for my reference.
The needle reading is 320; °
